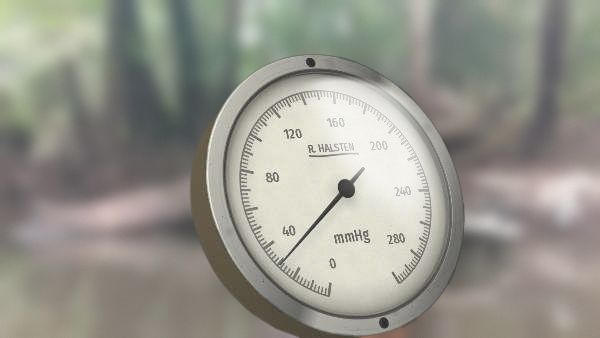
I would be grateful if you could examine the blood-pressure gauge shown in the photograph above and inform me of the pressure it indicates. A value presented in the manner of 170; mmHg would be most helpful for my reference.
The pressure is 30; mmHg
